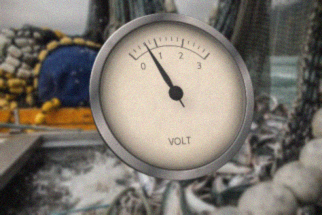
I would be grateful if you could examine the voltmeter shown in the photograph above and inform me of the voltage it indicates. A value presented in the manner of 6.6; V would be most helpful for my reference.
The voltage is 0.6; V
